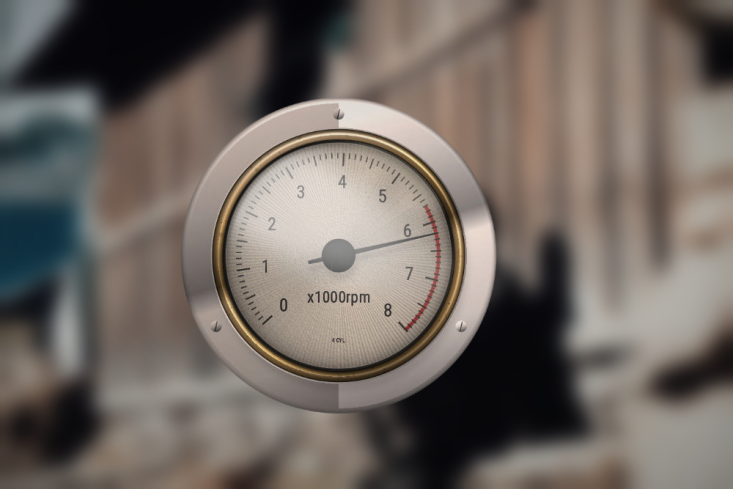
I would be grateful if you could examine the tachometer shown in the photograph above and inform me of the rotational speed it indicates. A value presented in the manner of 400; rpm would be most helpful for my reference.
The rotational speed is 6200; rpm
